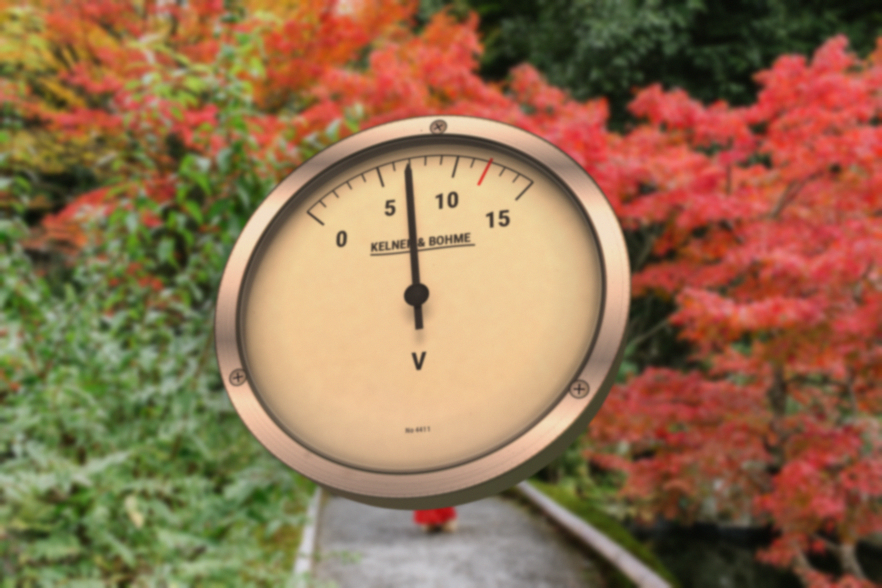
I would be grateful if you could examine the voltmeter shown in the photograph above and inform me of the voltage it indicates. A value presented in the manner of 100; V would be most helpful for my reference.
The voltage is 7; V
